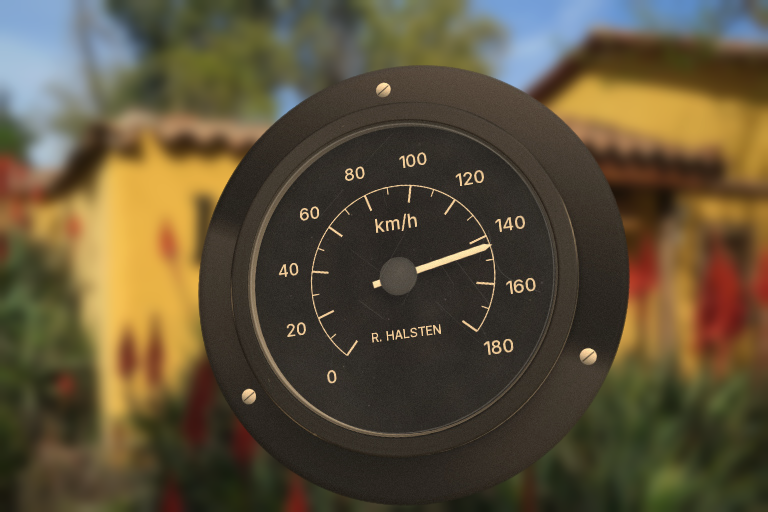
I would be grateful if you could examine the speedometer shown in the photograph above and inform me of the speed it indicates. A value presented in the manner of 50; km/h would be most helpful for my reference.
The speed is 145; km/h
